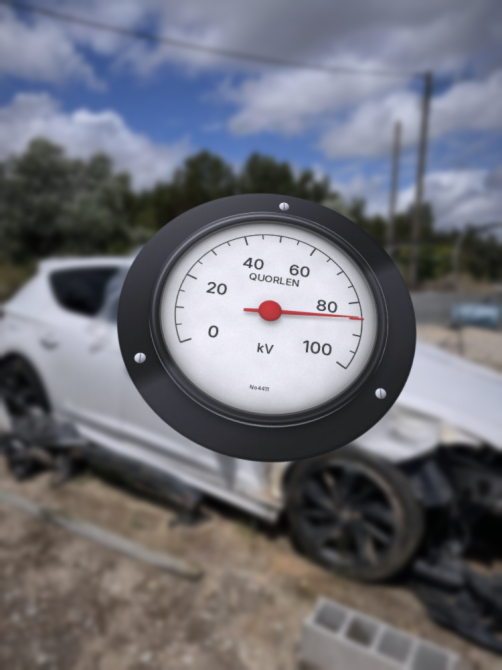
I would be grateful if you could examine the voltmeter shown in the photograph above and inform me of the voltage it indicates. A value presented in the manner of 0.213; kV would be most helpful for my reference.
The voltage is 85; kV
